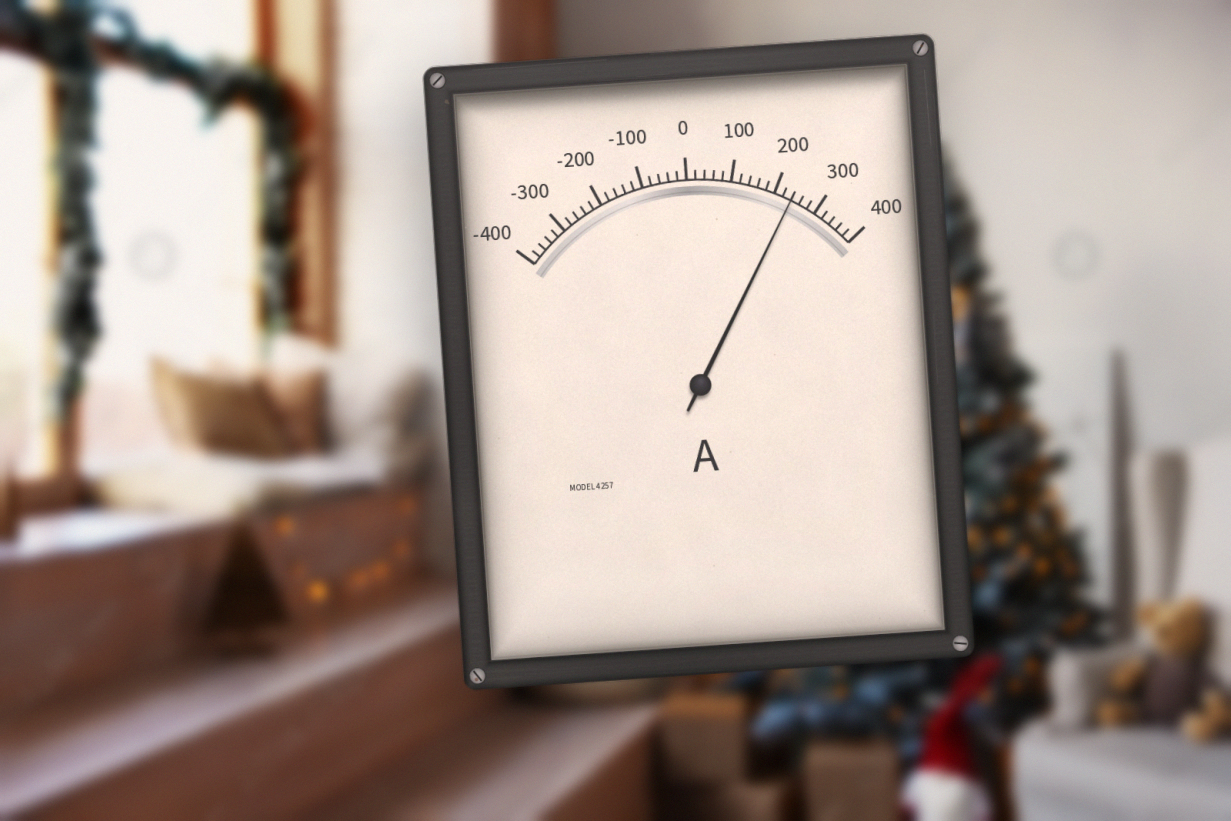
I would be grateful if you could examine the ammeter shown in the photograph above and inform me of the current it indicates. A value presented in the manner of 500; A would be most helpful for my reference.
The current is 240; A
